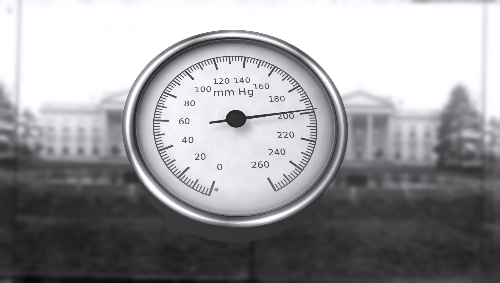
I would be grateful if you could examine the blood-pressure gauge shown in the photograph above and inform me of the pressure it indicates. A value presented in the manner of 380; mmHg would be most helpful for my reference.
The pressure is 200; mmHg
